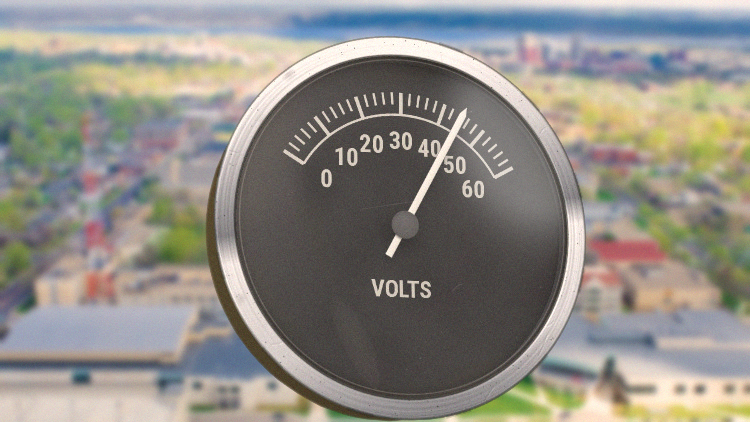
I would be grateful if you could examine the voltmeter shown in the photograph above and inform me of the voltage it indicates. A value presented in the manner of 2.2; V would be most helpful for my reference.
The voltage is 44; V
